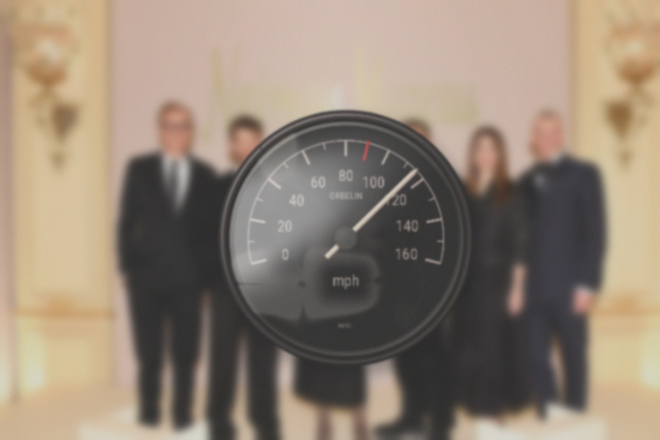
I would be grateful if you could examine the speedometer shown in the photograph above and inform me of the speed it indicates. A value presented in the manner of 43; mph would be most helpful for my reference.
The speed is 115; mph
